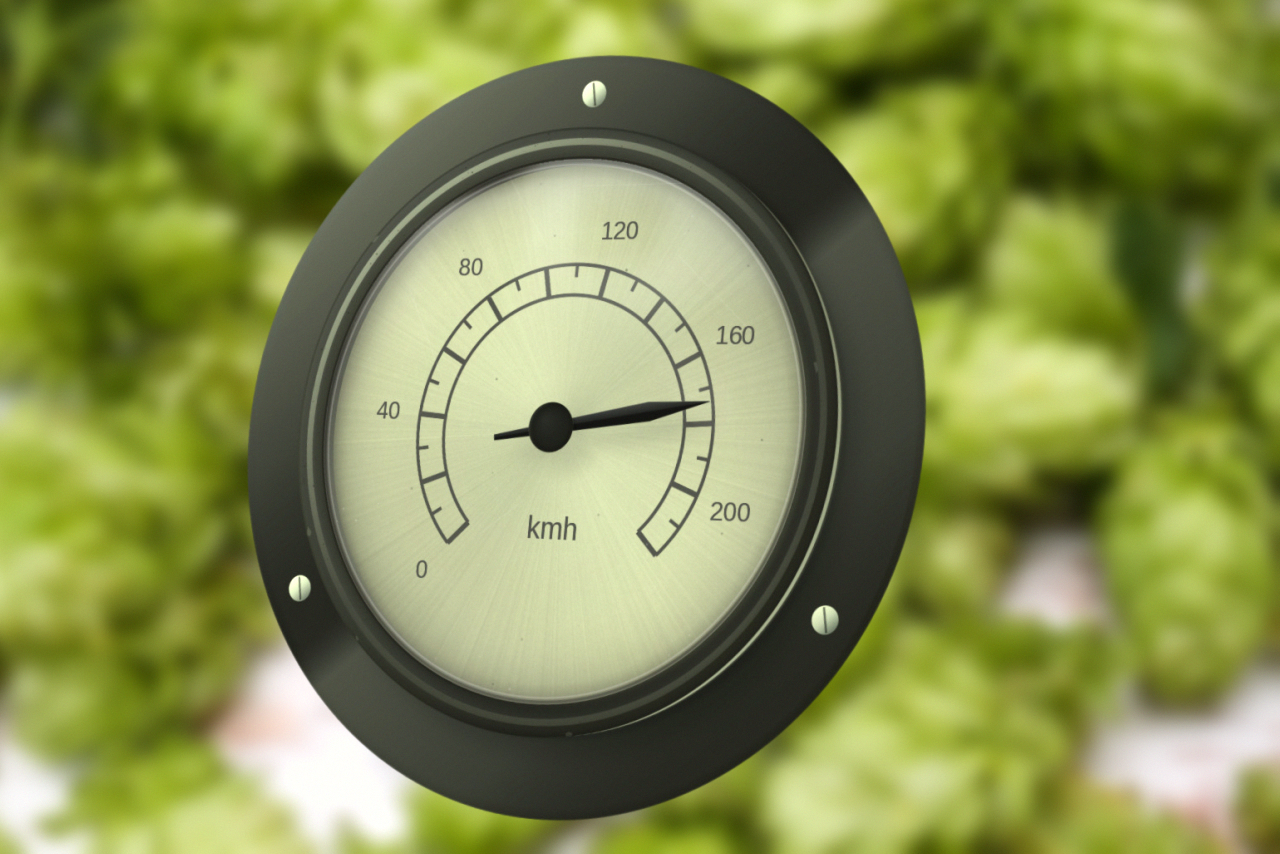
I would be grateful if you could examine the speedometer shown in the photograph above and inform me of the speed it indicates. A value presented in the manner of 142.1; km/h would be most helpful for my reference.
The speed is 175; km/h
